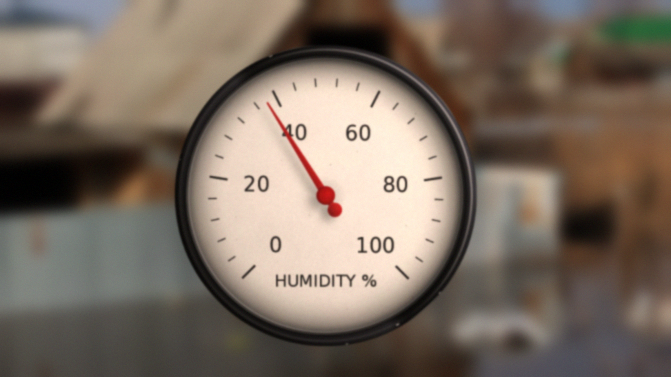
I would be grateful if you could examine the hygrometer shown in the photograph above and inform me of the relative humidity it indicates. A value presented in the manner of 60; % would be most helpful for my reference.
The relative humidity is 38; %
